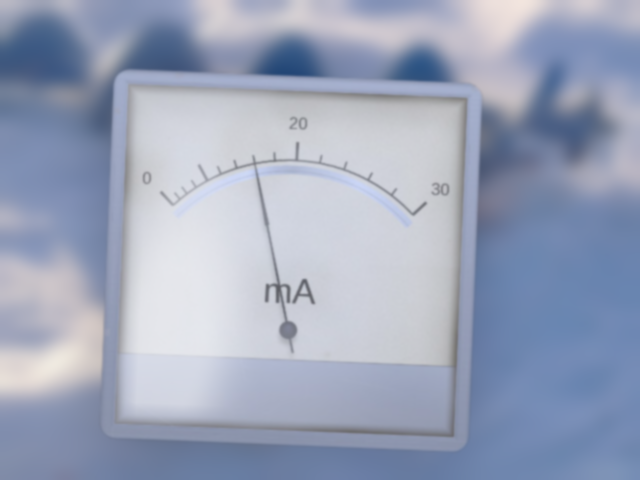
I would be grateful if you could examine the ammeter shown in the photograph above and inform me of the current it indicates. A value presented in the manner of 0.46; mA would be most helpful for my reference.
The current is 16; mA
